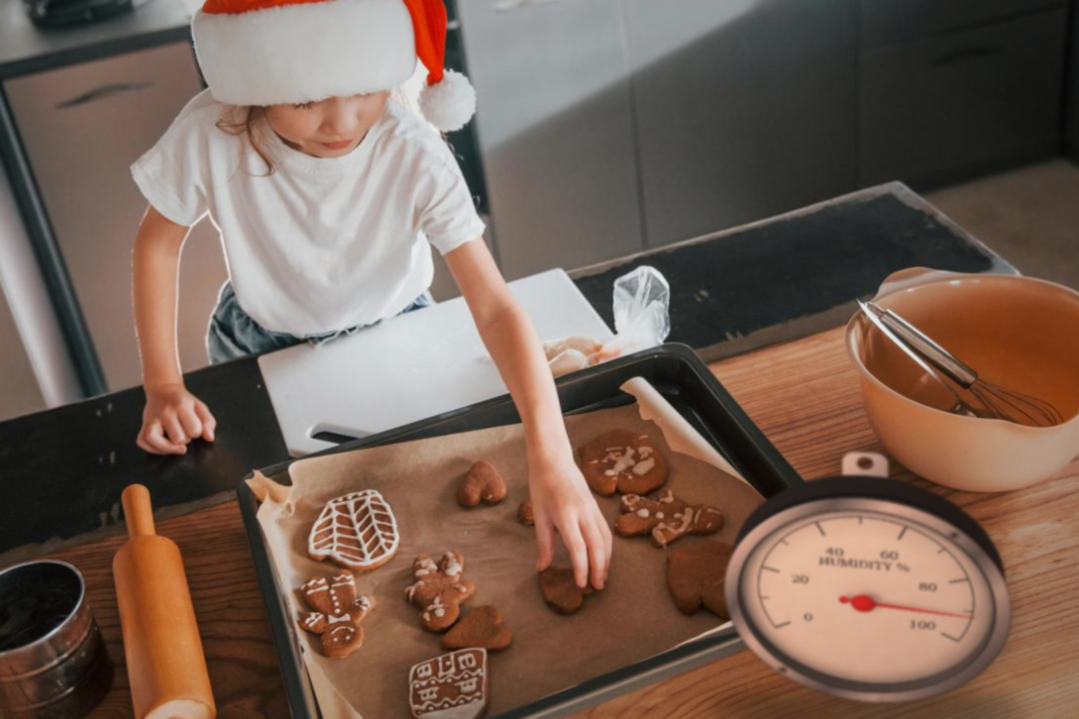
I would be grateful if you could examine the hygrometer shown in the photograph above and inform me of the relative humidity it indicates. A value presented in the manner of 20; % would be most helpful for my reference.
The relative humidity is 90; %
